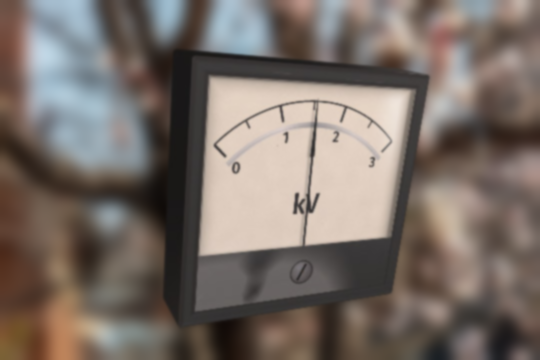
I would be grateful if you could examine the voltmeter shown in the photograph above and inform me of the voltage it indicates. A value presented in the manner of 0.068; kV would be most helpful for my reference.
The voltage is 1.5; kV
